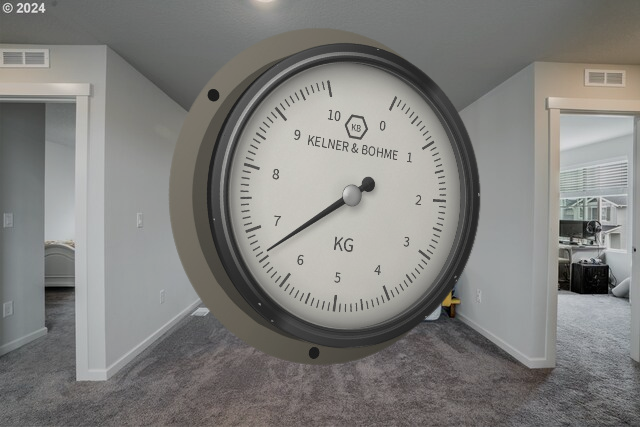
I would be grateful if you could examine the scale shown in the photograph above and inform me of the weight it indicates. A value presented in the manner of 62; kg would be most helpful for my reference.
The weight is 6.6; kg
